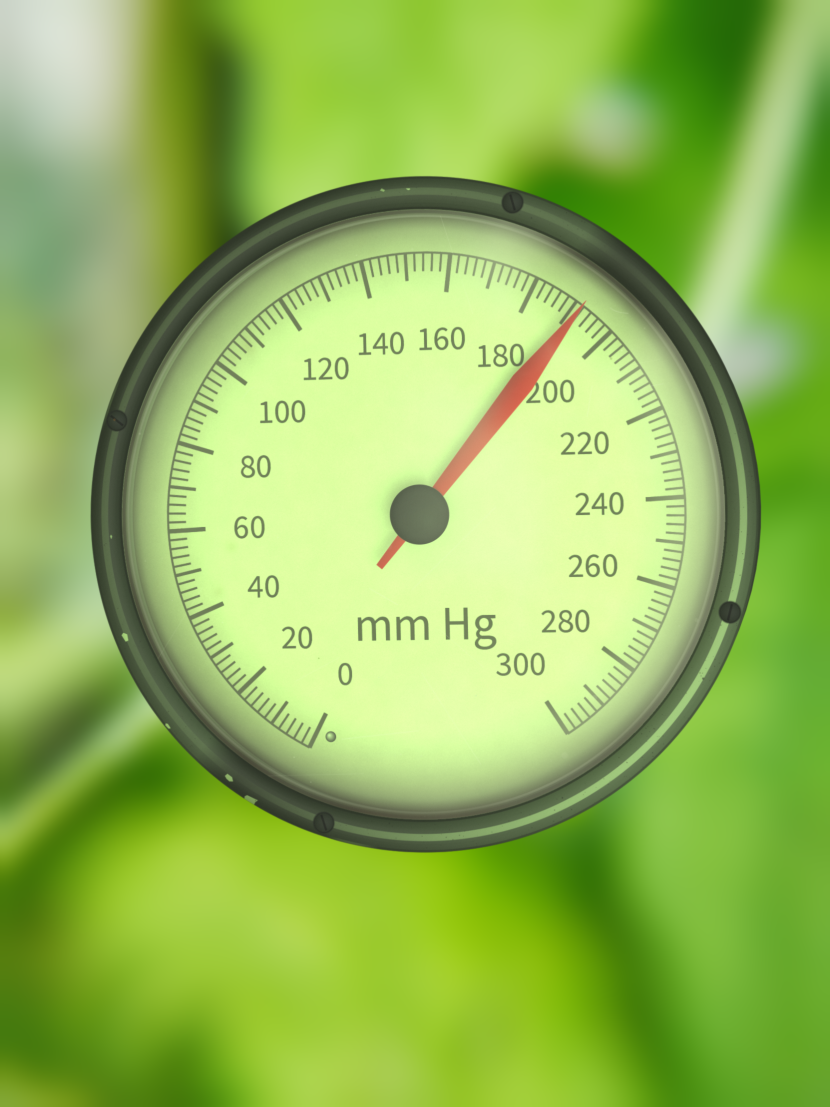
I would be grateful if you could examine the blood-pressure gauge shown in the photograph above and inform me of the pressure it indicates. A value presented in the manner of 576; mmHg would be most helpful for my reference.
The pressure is 192; mmHg
